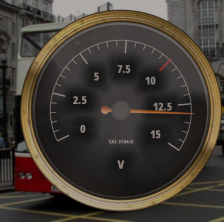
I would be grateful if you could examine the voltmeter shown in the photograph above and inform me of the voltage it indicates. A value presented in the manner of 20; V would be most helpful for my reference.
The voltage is 13; V
